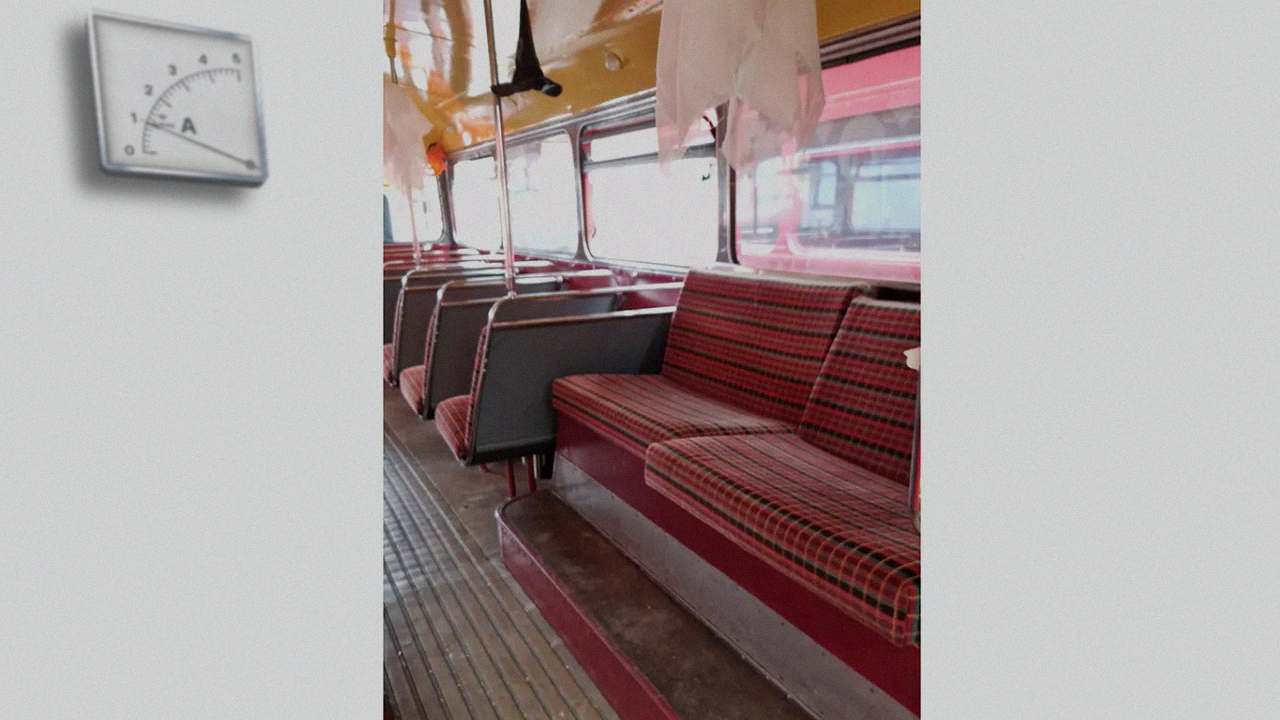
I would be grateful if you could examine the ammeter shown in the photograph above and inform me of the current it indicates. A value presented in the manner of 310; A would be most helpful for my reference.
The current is 1; A
